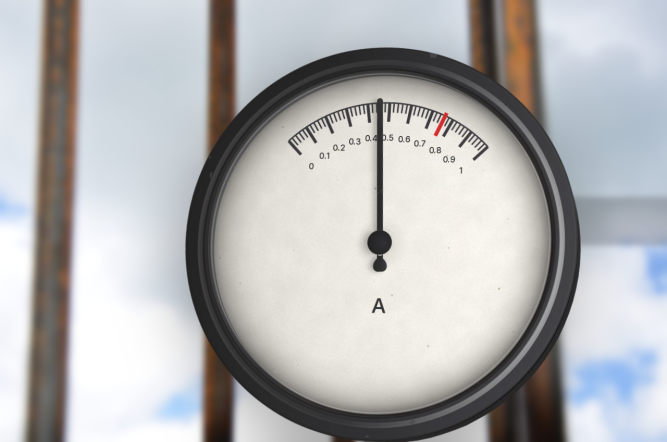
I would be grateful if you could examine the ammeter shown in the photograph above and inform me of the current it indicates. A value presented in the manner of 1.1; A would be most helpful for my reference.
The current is 0.46; A
